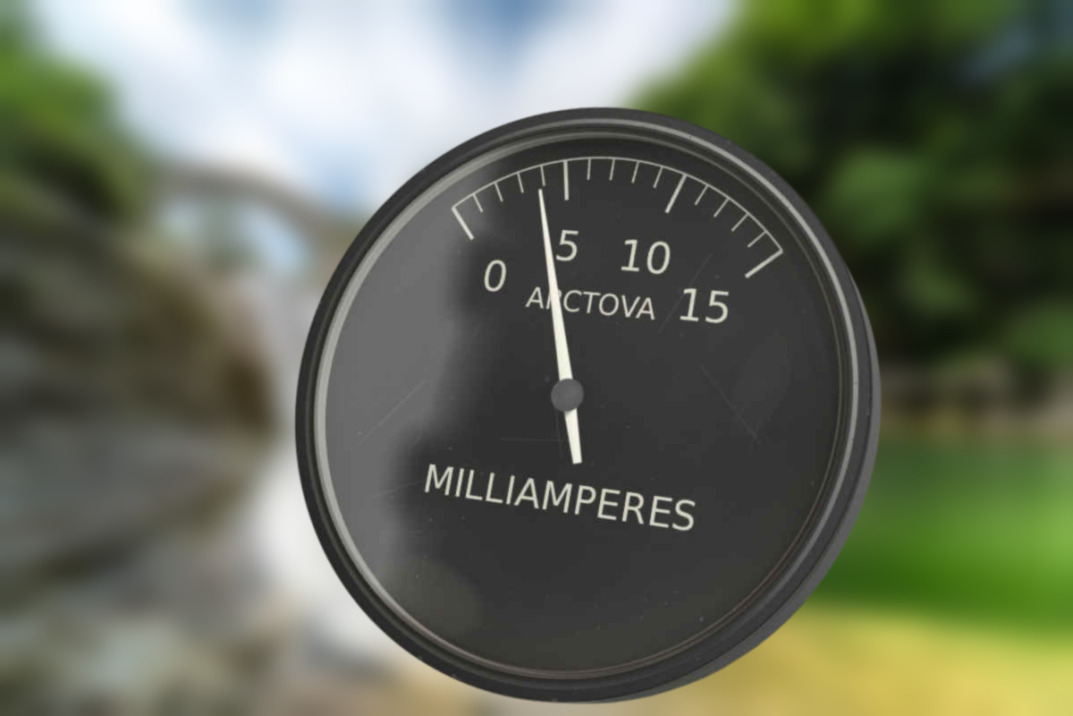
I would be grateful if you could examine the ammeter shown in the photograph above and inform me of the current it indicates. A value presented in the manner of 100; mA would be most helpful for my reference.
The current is 4; mA
